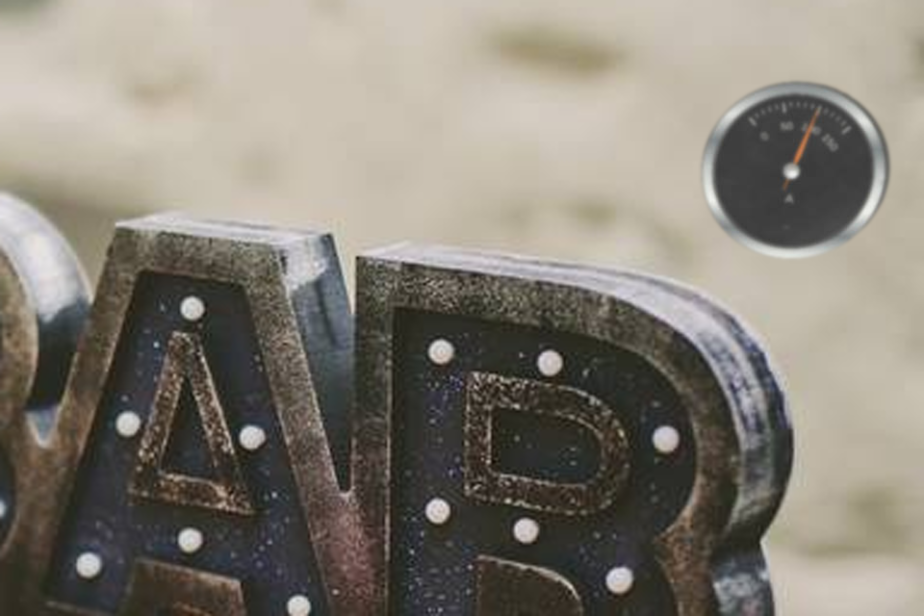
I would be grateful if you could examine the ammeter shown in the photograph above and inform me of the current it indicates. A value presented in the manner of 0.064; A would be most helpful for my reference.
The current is 100; A
